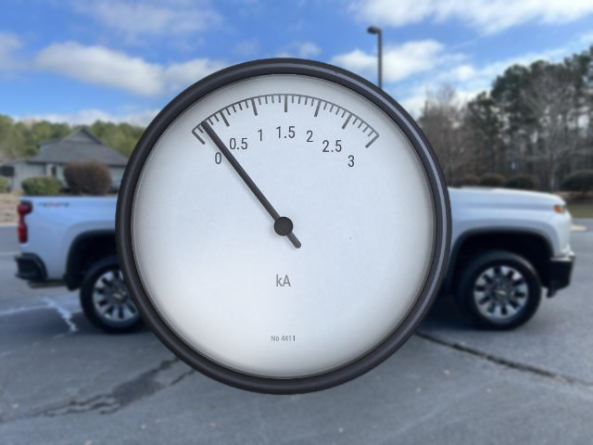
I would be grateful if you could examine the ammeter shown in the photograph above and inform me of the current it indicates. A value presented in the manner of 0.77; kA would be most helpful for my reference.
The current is 0.2; kA
